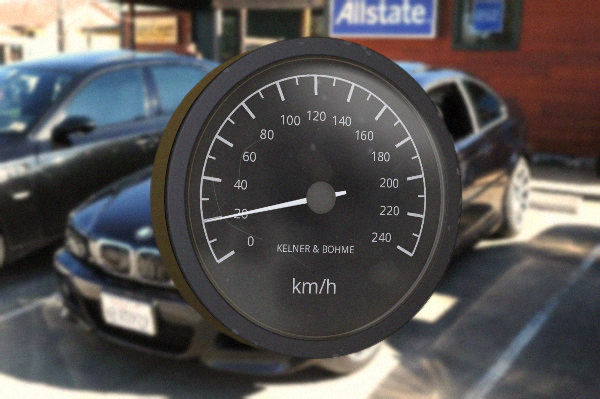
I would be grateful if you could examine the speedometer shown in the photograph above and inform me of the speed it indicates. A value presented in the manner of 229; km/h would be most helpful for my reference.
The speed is 20; km/h
